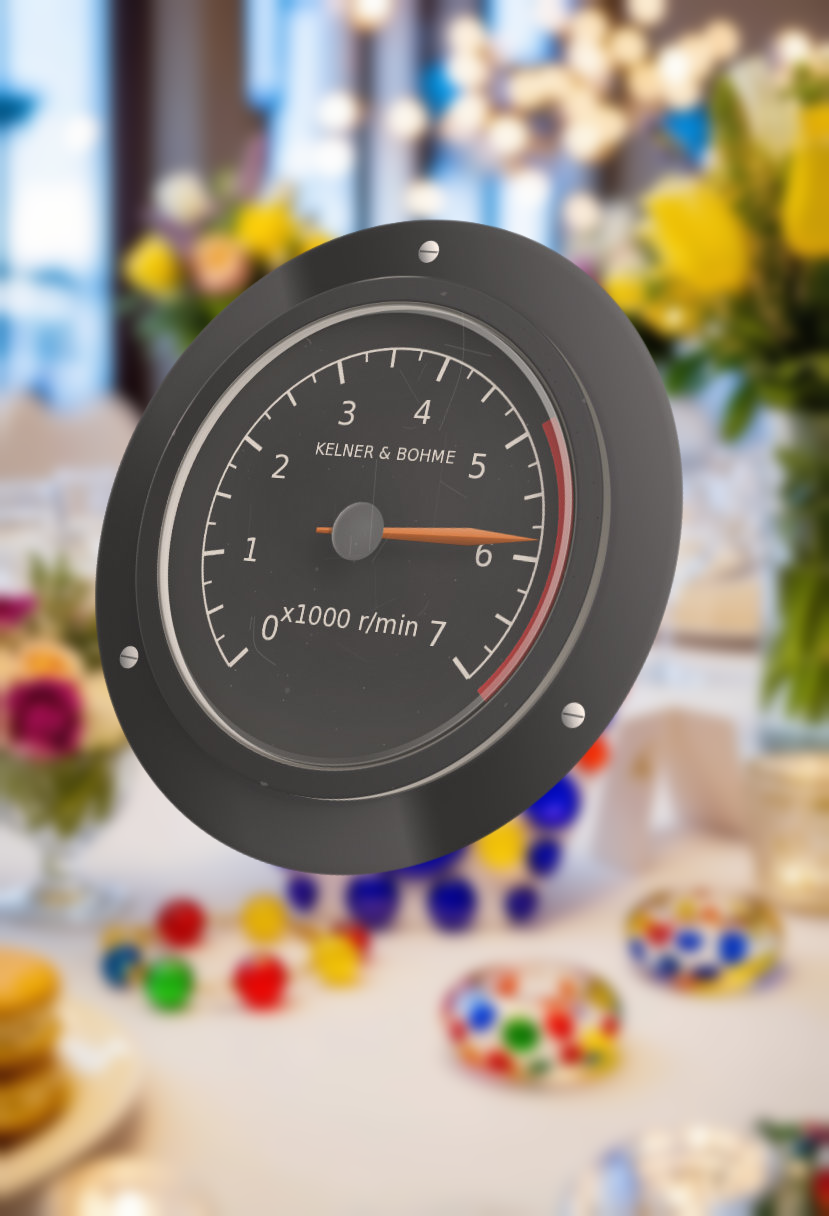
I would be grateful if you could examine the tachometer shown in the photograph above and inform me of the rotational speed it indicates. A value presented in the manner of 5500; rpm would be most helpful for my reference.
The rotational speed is 5875; rpm
